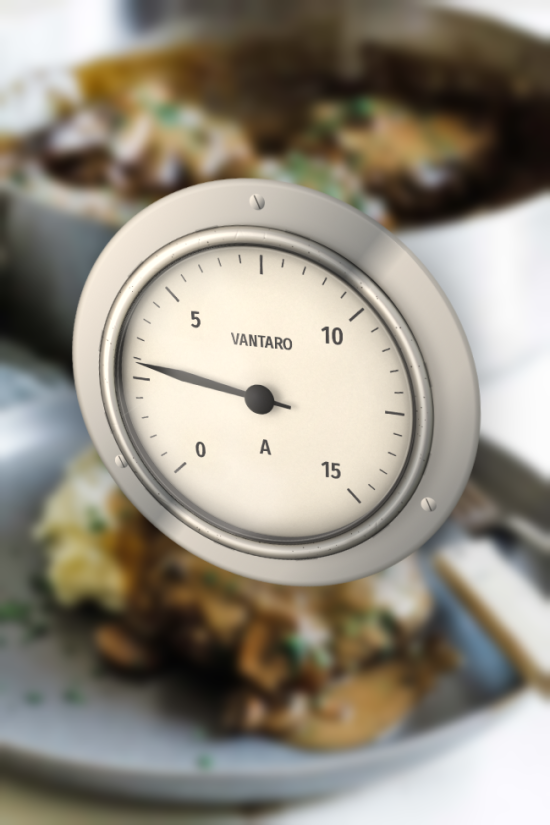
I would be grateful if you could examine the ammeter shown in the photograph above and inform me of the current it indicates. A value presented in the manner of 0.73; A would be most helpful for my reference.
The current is 3; A
